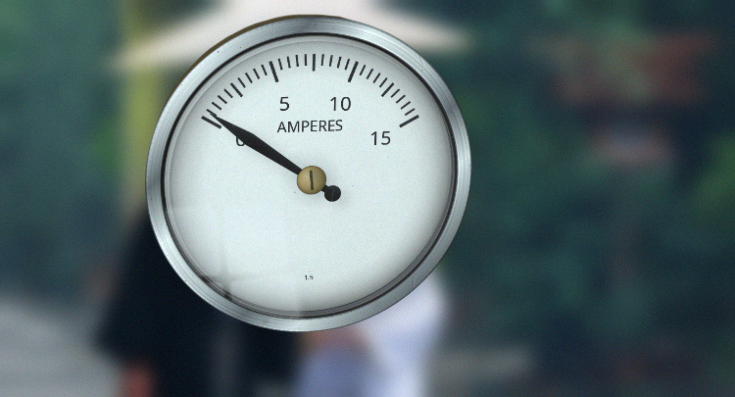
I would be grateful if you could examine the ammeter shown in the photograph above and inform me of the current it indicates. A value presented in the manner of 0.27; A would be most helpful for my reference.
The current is 0.5; A
